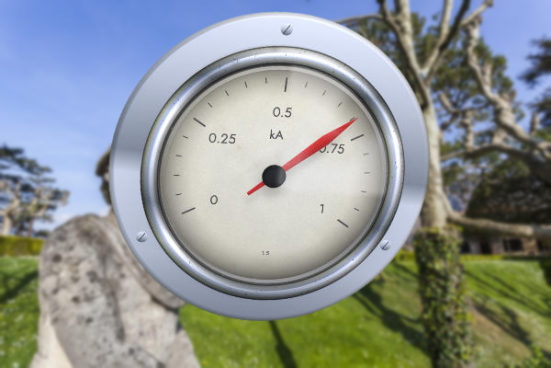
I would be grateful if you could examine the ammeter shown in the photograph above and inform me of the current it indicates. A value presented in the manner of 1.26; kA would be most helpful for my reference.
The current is 0.7; kA
